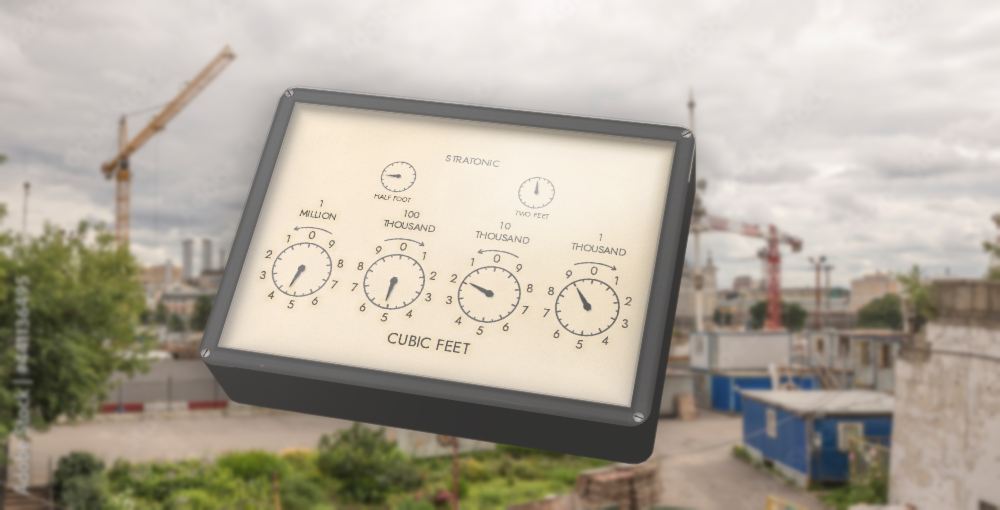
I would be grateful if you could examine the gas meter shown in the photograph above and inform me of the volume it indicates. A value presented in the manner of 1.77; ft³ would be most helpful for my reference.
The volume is 451900; ft³
